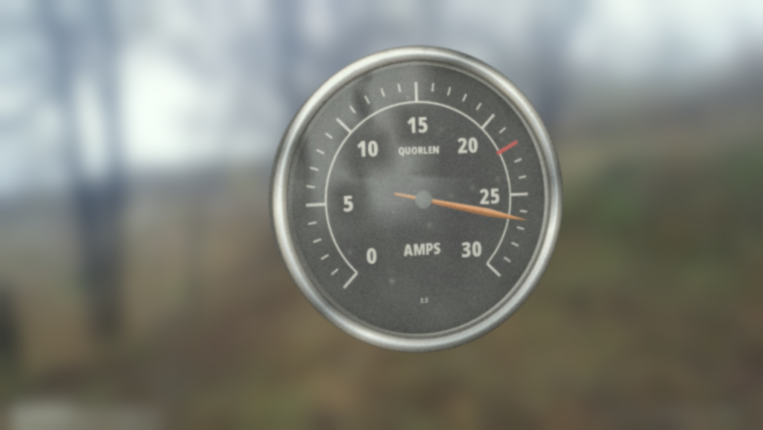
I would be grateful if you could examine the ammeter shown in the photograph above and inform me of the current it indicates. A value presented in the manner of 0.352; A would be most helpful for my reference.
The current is 26.5; A
